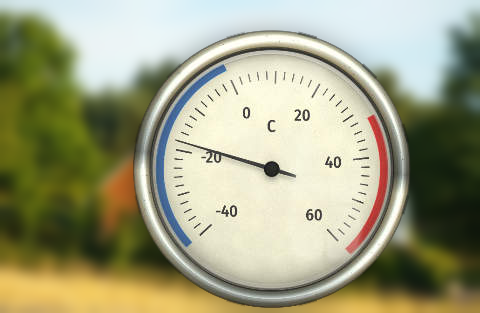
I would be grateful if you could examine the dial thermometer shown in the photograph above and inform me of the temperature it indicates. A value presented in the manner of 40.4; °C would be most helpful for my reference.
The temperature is -18; °C
